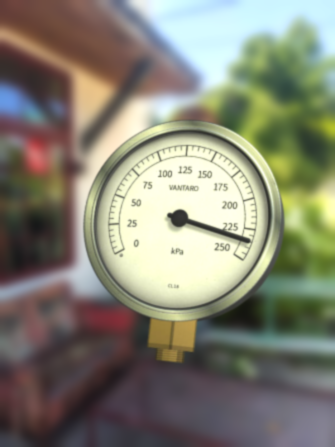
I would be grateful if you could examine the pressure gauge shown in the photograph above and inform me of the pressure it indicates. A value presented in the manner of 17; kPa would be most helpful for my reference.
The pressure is 235; kPa
